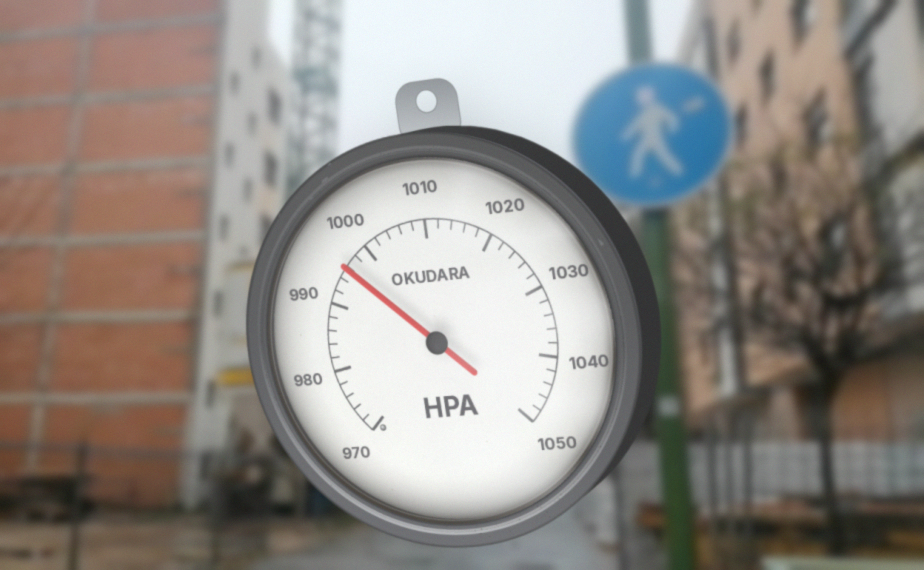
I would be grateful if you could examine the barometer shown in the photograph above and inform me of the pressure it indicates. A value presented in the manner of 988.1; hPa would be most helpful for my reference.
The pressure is 996; hPa
